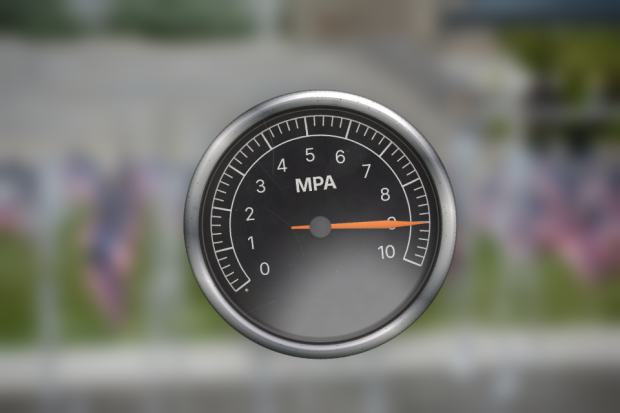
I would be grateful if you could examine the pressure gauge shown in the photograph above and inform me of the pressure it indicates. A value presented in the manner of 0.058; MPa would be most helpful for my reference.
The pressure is 9; MPa
